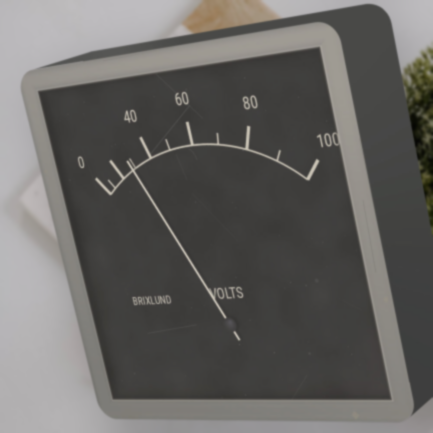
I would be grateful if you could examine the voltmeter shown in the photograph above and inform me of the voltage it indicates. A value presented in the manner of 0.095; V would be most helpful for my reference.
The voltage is 30; V
